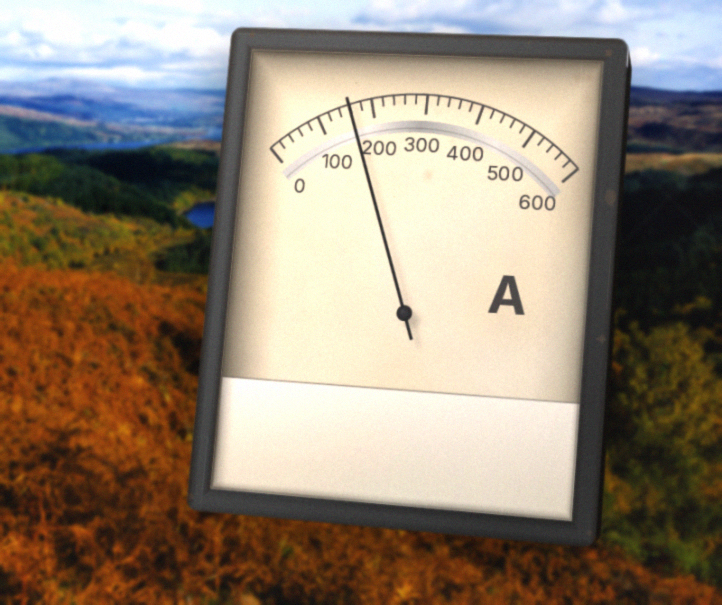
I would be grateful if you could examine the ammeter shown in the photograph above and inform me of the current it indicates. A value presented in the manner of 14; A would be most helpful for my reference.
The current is 160; A
